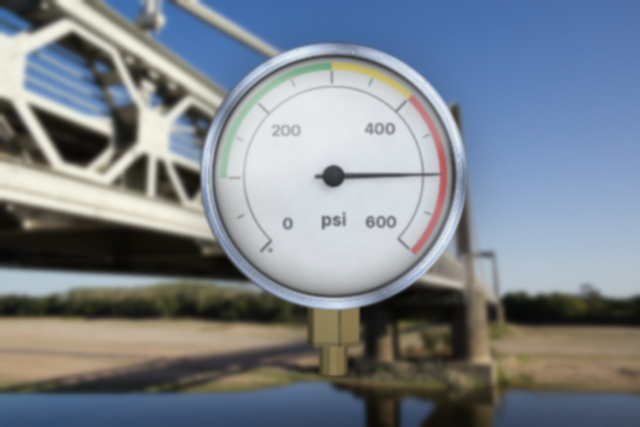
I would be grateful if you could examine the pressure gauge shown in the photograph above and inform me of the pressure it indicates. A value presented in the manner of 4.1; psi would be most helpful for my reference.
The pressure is 500; psi
